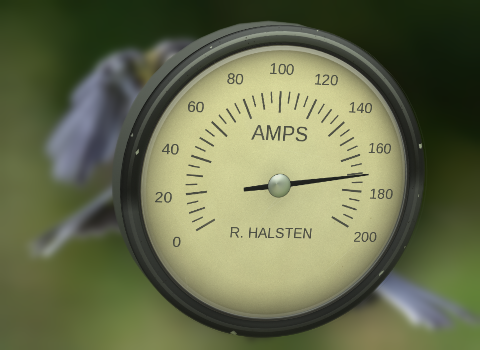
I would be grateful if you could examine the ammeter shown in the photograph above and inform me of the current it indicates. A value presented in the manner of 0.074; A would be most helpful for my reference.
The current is 170; A
